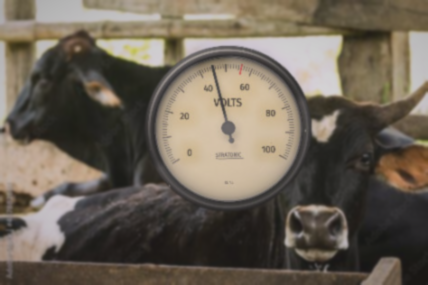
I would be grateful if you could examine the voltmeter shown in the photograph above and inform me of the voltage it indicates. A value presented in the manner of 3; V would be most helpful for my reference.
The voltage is 45; V
